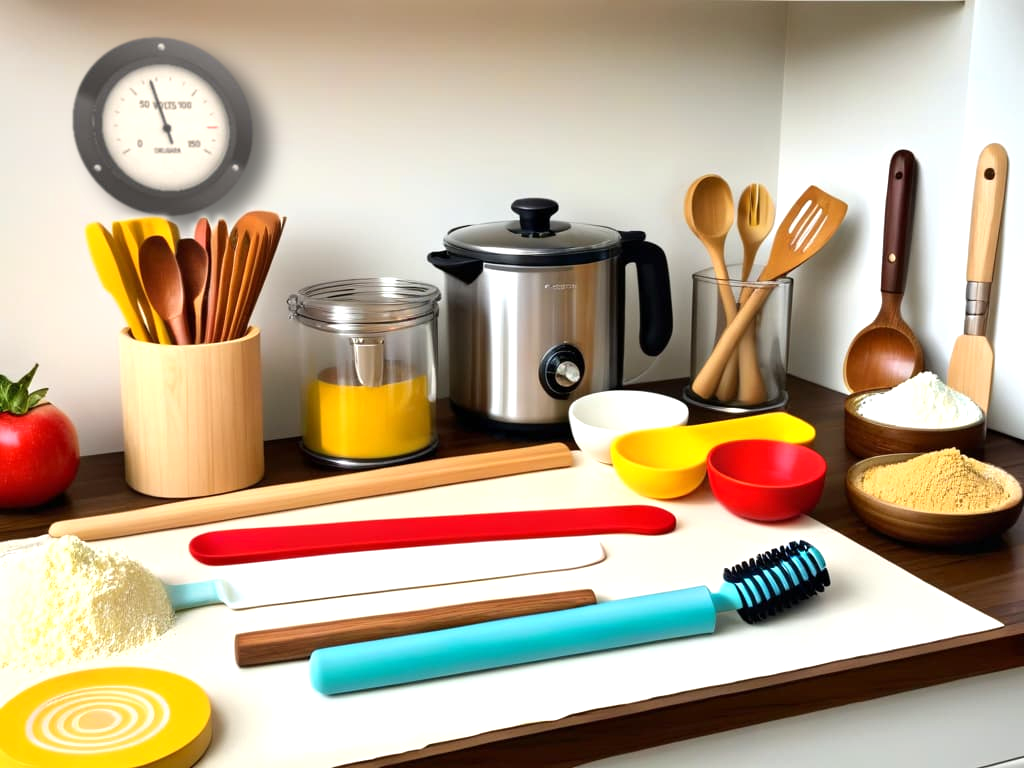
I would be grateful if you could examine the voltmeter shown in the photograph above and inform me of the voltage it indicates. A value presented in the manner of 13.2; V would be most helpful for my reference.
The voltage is 65; V
